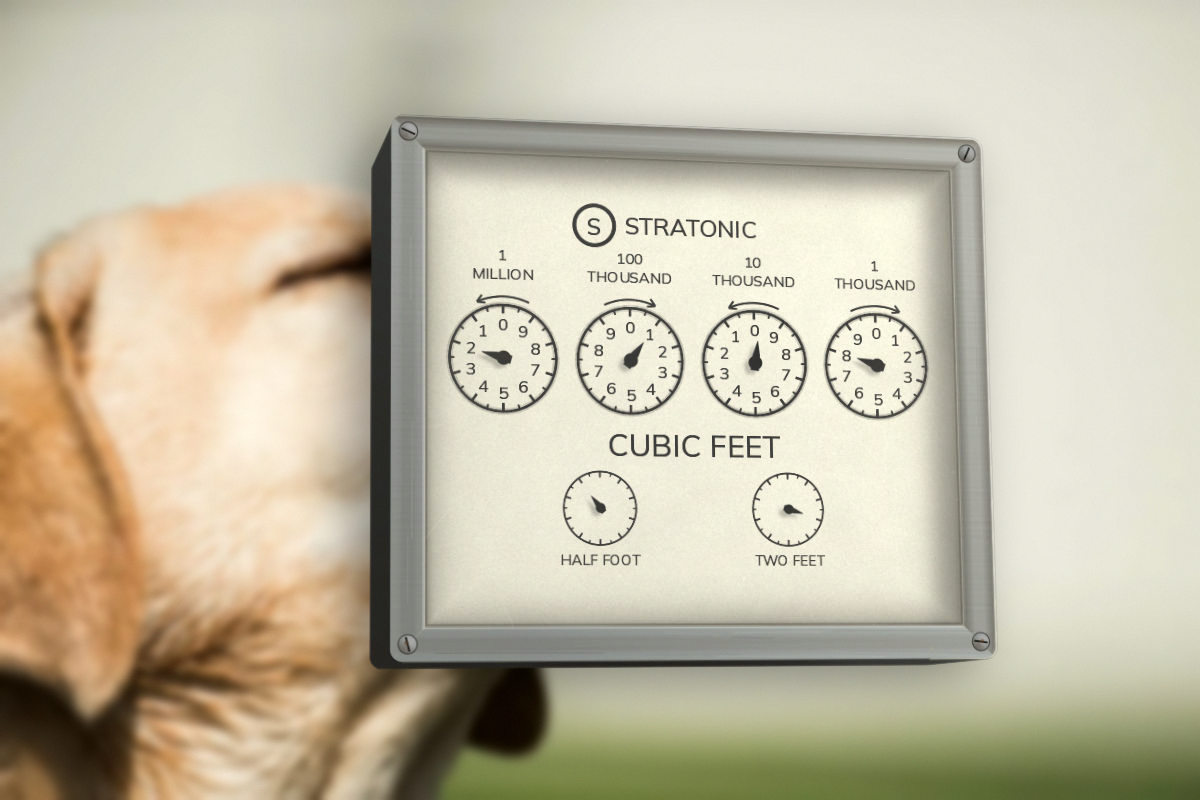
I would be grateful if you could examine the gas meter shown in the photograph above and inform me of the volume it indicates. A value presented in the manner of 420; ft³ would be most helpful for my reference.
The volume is 209800; ft³
